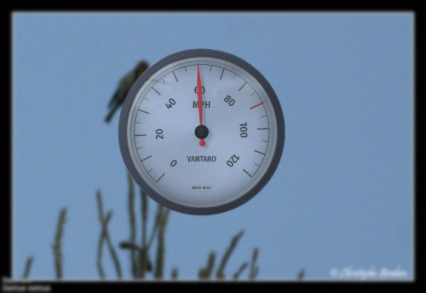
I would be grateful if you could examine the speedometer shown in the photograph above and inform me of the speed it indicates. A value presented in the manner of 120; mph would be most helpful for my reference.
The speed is 60; mph
